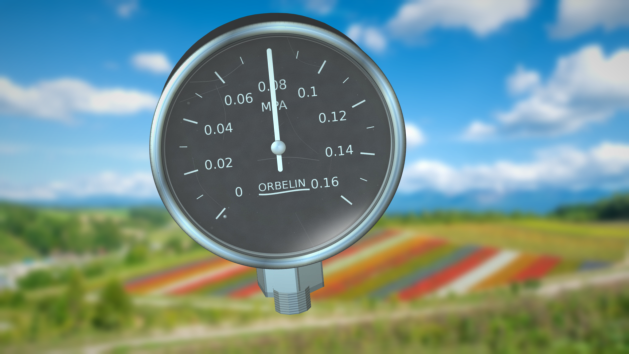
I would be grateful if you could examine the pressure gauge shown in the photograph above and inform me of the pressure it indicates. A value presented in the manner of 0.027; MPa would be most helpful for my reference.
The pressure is 0.08; MPa
